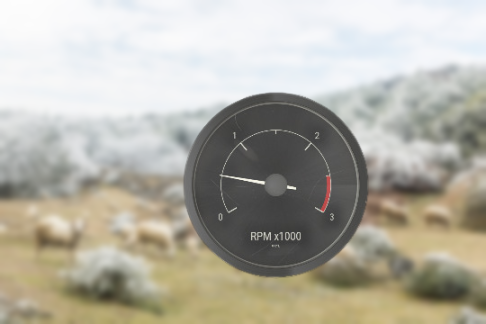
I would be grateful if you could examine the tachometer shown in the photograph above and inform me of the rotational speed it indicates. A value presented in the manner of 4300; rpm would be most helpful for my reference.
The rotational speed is 500; rpm
